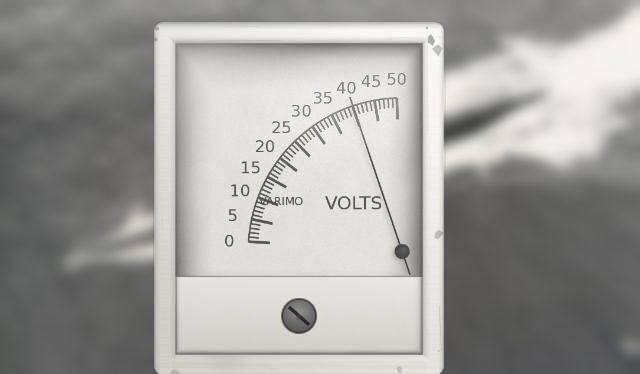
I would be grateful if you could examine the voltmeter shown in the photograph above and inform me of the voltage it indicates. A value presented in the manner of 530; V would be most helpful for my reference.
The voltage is 40; V
